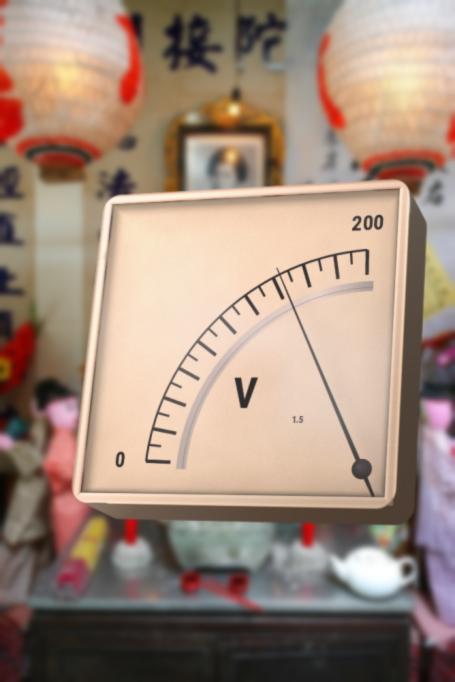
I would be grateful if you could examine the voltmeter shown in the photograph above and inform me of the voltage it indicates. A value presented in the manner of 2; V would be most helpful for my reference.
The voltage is 145; V
